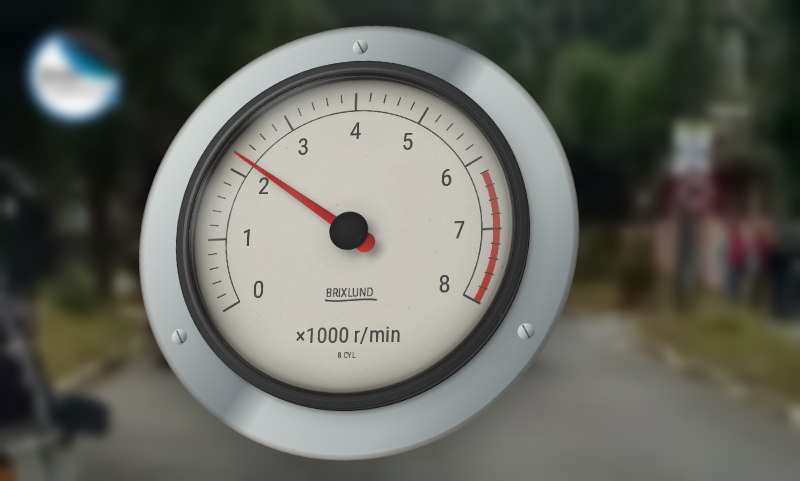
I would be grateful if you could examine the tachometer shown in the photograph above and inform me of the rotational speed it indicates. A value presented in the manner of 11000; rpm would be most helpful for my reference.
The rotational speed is 2200; rpm
